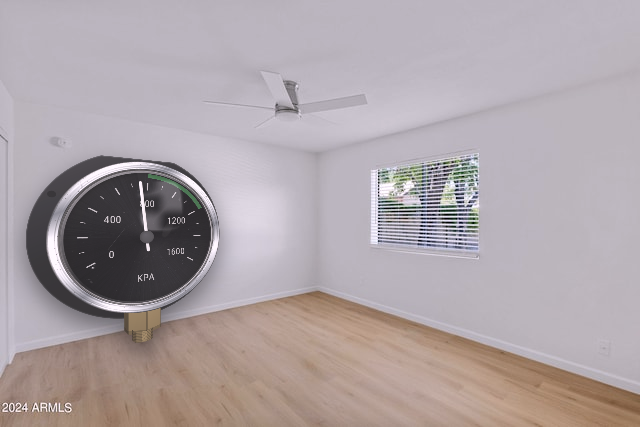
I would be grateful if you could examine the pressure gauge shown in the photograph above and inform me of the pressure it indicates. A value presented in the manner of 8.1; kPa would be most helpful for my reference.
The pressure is 750; kPa
